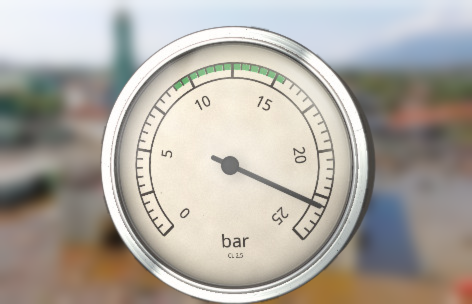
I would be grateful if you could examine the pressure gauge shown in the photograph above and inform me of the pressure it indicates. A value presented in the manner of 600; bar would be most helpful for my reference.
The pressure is 23; bar
